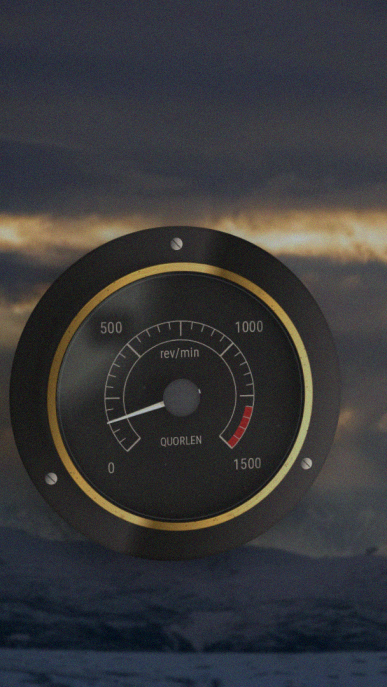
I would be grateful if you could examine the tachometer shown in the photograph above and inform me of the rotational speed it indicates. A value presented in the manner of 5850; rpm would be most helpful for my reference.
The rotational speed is 150; rpm
